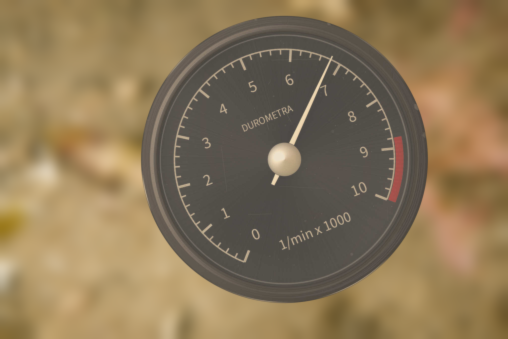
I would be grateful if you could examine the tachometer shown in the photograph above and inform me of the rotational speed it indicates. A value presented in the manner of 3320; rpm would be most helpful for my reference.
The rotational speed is 6800; rpm
